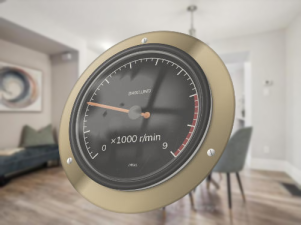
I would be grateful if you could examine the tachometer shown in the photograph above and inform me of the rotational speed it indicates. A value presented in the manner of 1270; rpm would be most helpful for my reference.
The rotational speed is 2000; rpm
